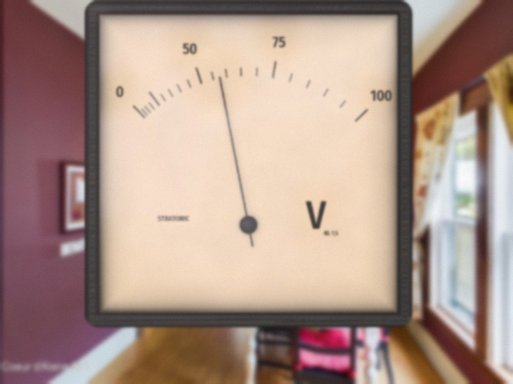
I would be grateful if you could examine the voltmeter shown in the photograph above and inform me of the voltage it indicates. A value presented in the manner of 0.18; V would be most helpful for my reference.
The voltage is 57.5; V
